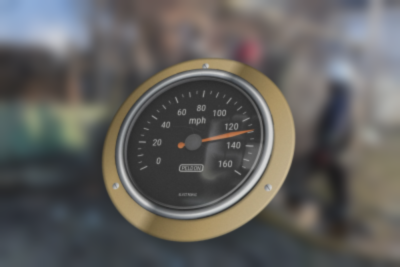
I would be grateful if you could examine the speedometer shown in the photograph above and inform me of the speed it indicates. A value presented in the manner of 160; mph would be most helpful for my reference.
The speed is 130; mph
